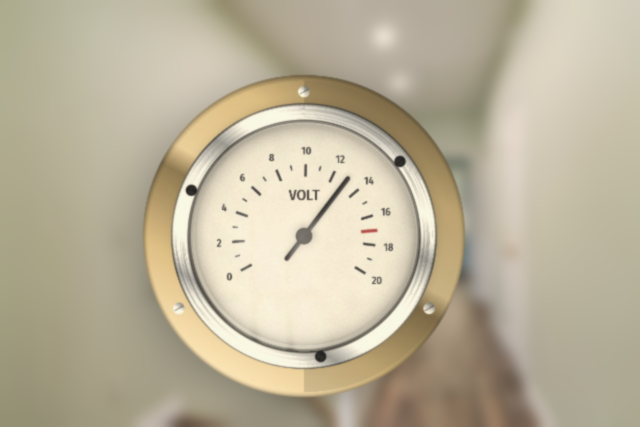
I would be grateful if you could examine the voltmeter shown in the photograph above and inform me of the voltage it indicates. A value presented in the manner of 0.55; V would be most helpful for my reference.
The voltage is 13; V
